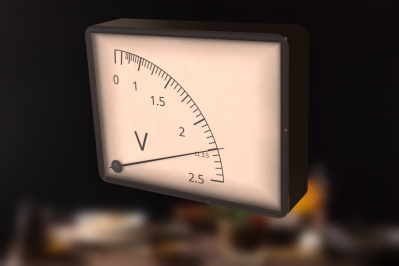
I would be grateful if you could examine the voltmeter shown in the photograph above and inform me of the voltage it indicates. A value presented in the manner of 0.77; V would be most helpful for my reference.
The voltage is 2.25; V
